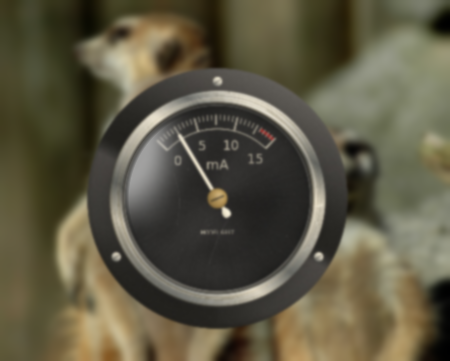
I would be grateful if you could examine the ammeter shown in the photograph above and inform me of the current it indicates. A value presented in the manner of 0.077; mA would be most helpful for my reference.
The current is 2.5; mA
